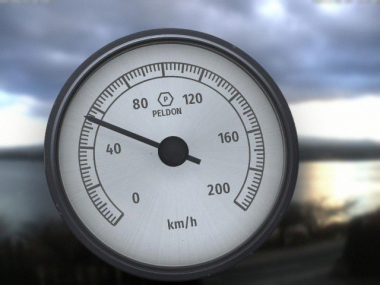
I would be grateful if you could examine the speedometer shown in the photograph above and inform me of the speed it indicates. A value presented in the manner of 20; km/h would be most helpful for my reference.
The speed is 54; km/h
